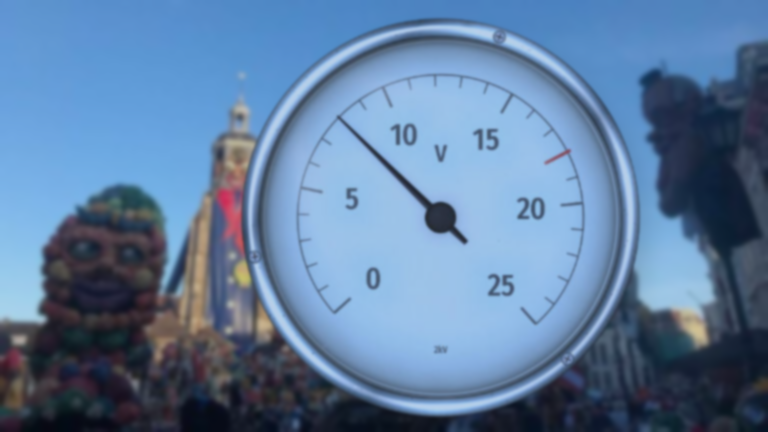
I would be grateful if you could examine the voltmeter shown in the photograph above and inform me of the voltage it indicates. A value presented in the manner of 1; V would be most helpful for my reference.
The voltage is 8; V
